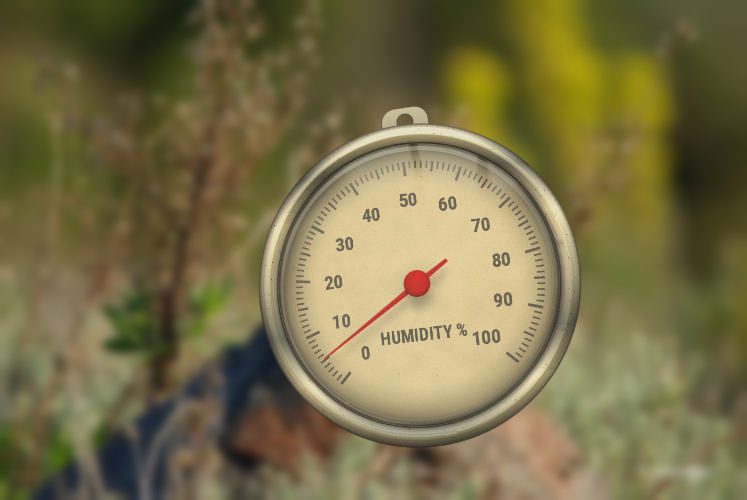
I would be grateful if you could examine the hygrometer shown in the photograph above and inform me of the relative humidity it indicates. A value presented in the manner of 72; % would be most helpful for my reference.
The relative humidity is 5; %
